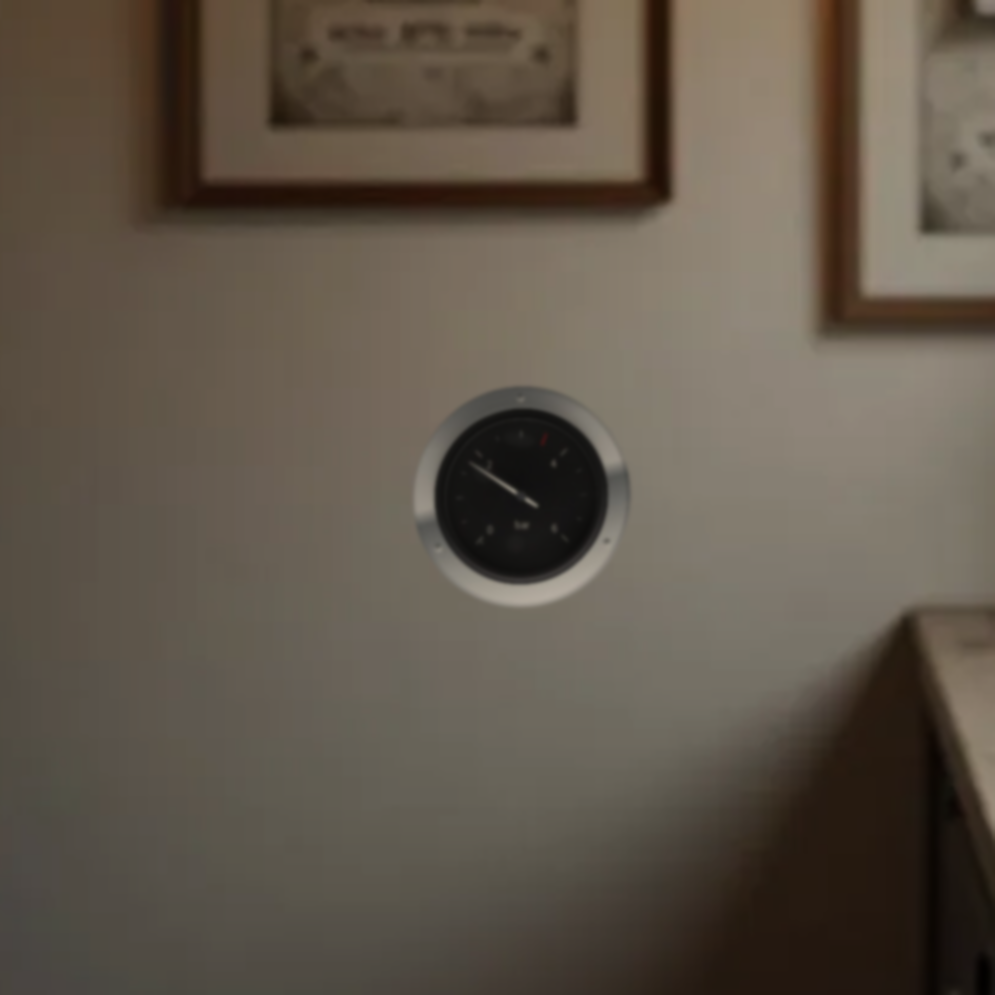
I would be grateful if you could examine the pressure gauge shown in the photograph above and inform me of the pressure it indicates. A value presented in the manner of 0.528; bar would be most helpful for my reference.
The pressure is 1.75; bar
